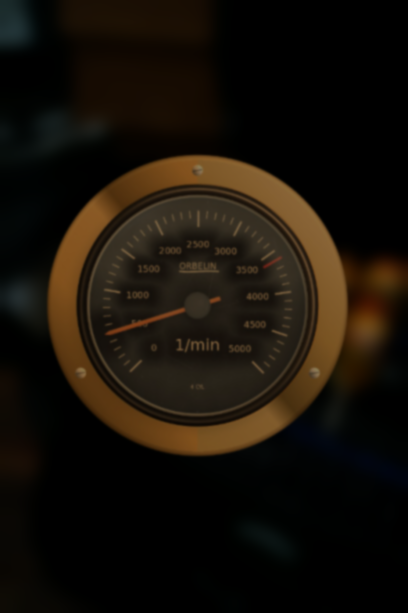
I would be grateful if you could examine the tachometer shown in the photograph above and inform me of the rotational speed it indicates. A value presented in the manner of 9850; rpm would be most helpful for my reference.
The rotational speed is 500; rpm
